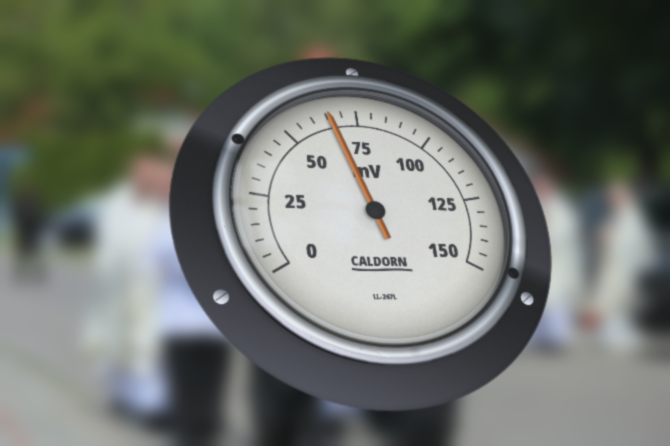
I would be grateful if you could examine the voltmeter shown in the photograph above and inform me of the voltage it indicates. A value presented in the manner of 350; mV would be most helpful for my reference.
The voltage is 65; mV
